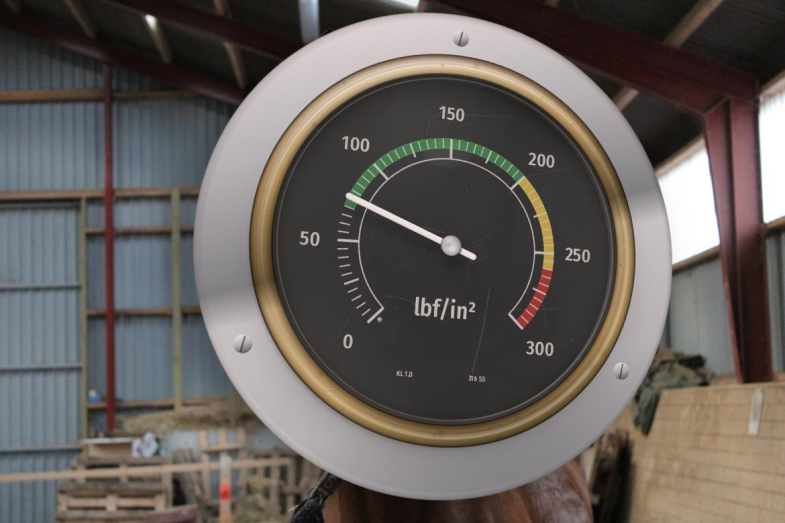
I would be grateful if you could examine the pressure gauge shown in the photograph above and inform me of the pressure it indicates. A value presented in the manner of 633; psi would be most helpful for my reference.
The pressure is 75; psi
